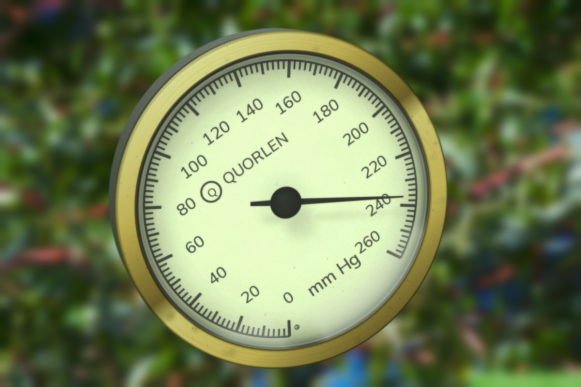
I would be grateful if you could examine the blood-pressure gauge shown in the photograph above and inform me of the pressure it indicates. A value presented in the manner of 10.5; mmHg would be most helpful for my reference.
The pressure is 236; mmHg
